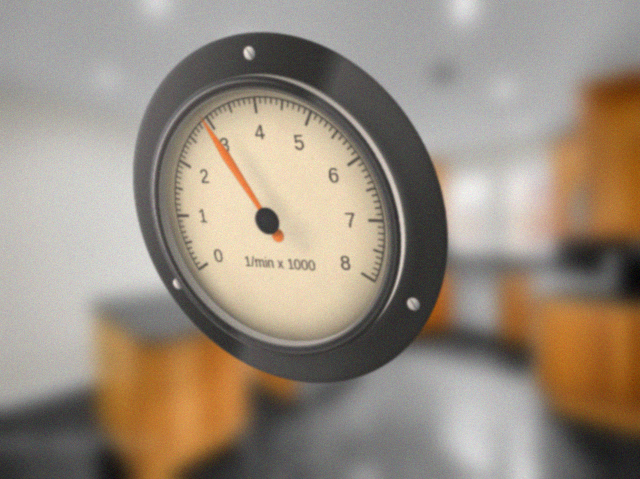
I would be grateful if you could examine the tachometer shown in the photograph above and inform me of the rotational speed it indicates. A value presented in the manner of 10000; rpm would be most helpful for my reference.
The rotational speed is 3000; rpm
